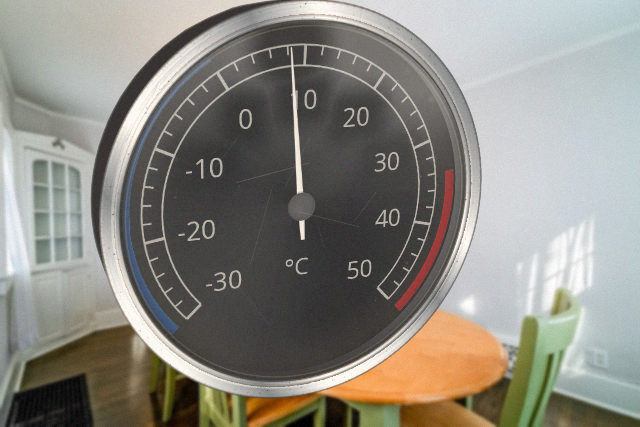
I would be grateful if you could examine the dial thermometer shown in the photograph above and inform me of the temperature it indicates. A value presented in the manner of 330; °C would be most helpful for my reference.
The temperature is 8; °C
